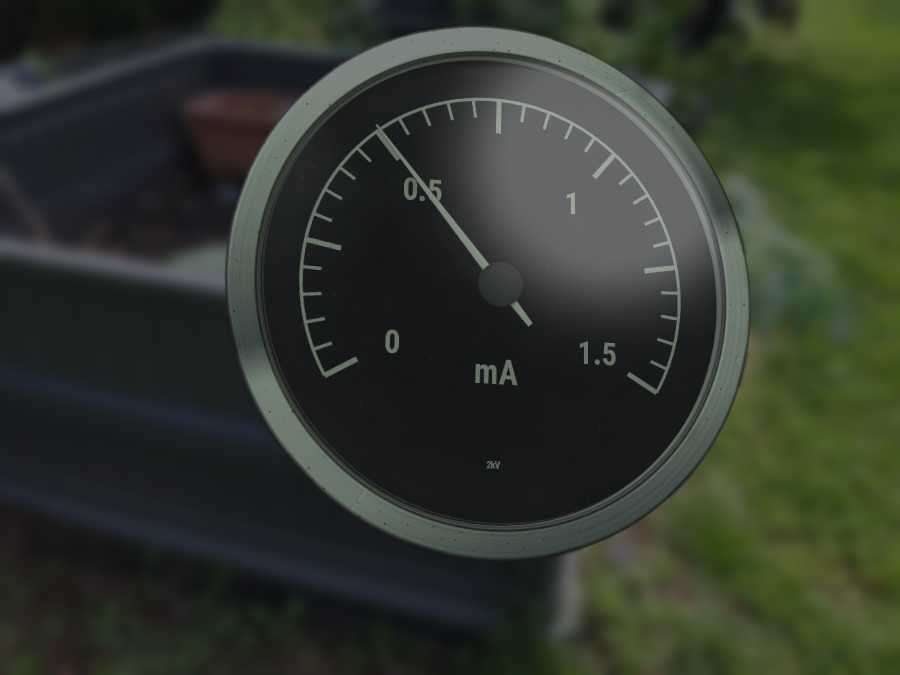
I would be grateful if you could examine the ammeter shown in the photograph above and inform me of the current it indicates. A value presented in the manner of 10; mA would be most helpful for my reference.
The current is 0.5; mA
